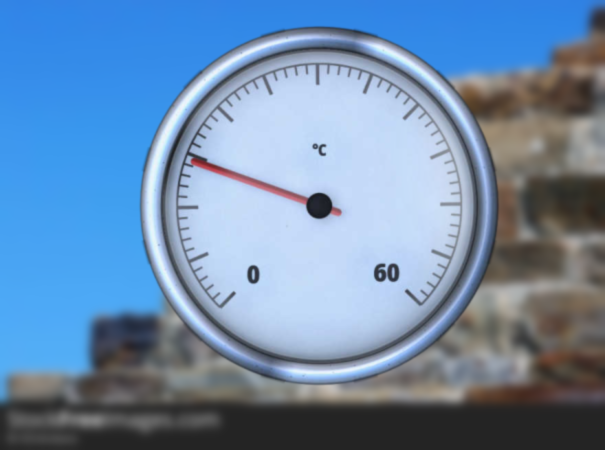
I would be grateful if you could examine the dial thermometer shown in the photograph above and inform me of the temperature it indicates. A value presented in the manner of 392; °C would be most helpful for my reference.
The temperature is 14.5; °C
